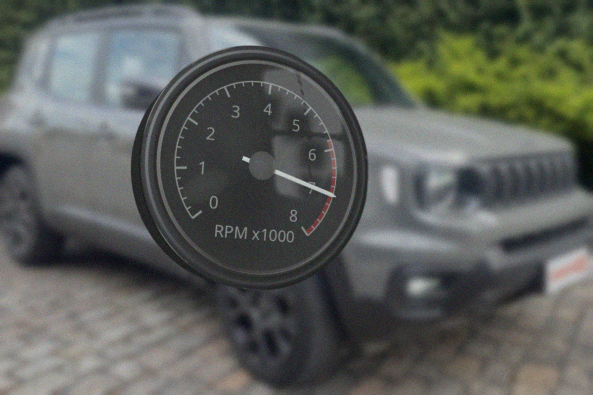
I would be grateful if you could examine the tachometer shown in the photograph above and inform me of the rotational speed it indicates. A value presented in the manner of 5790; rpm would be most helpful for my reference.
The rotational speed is 7000; rpm
